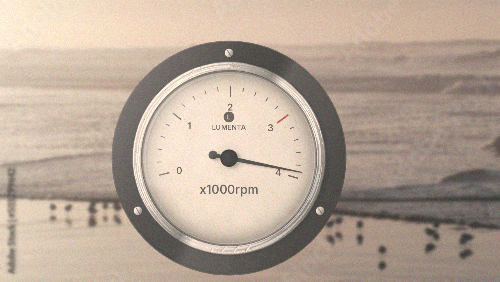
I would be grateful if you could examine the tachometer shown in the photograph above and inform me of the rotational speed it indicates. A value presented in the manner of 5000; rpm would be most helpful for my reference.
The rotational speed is 3900; rpm
